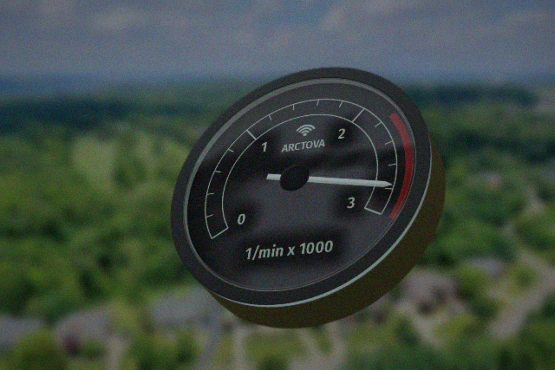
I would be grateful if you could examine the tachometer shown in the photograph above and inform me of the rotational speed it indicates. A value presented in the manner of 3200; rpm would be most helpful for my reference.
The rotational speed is 2800; rpm
